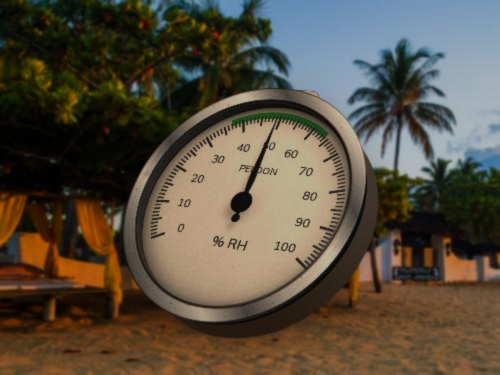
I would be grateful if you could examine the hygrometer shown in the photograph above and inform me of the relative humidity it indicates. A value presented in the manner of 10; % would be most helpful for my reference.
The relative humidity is 50; %
